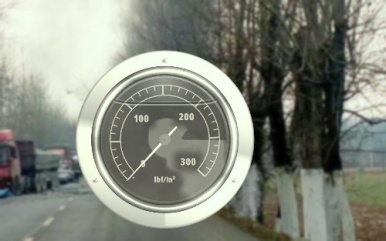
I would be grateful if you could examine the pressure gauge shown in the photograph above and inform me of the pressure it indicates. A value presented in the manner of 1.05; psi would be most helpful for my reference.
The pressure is 0; psi
